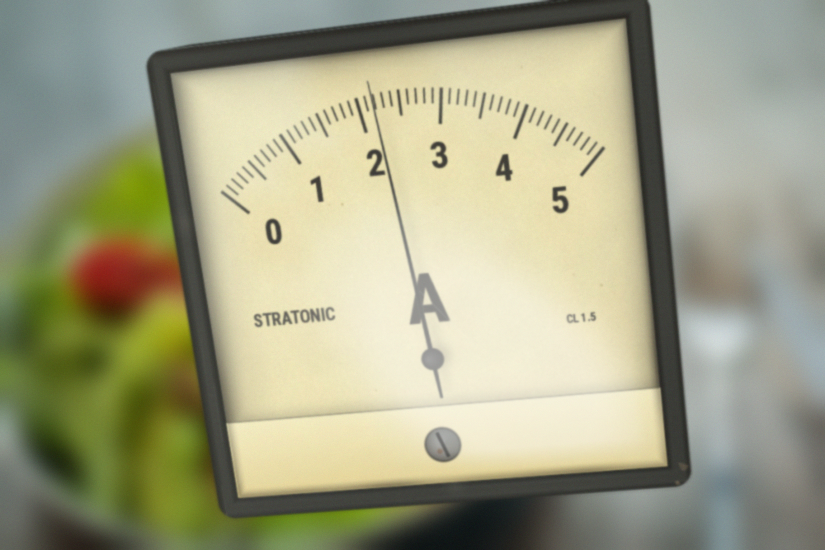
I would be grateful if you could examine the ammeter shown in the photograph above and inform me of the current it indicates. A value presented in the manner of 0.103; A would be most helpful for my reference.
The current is 2.2; A
